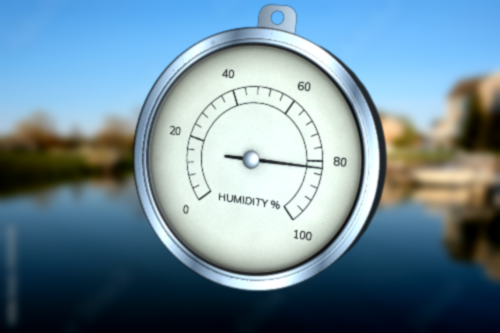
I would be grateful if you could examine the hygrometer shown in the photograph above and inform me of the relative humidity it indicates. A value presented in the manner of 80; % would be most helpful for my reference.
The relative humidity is 82; %
